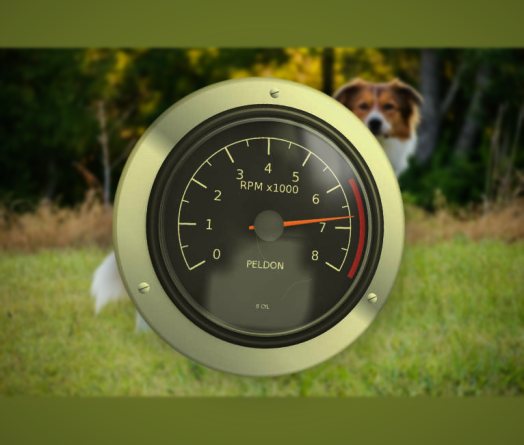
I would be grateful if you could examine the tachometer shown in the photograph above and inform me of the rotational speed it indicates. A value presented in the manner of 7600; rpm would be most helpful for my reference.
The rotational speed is 6750; rpm
